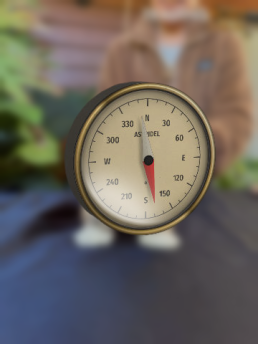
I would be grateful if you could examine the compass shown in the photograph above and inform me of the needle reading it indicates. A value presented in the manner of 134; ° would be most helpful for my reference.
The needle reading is 170; °
